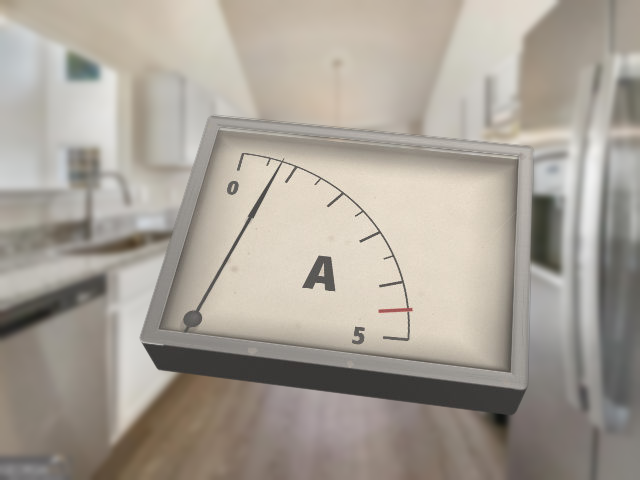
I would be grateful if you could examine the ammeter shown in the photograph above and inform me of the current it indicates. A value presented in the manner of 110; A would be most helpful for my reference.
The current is 0.75; A
